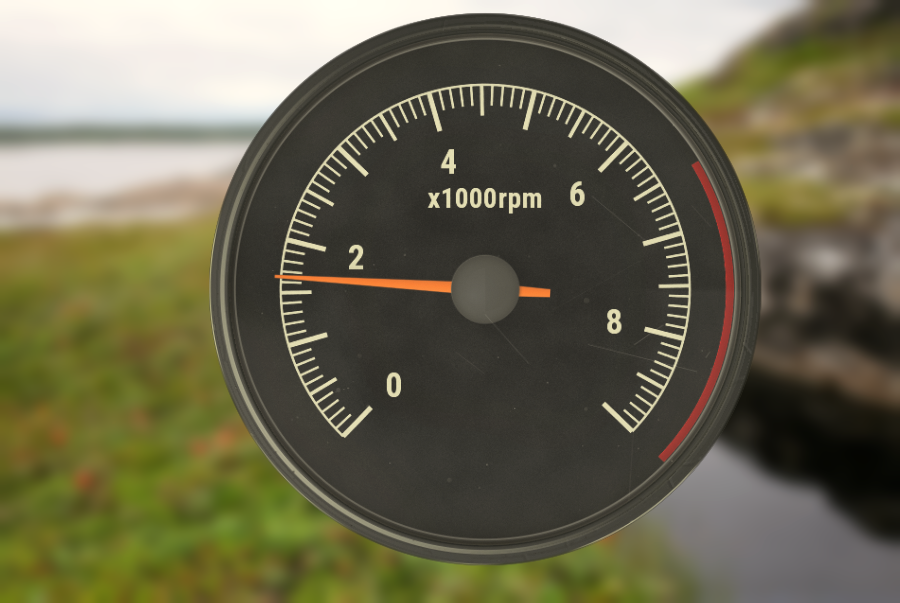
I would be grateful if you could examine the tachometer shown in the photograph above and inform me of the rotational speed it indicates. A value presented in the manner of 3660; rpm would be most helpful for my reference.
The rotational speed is 1650; rpm
